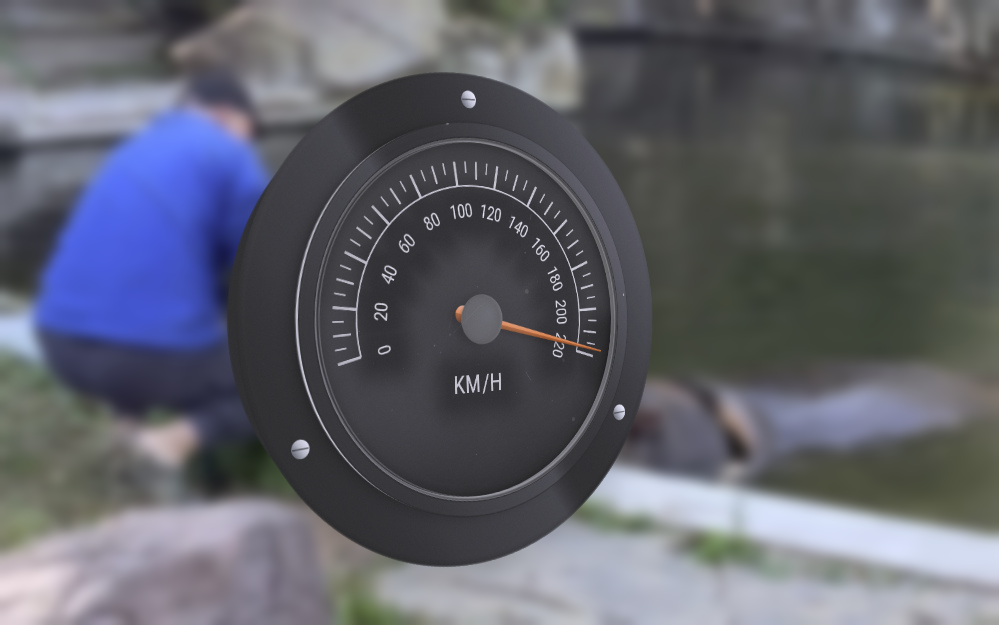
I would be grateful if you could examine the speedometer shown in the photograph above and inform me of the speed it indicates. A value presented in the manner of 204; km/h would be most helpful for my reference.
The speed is 217.5; km/h
